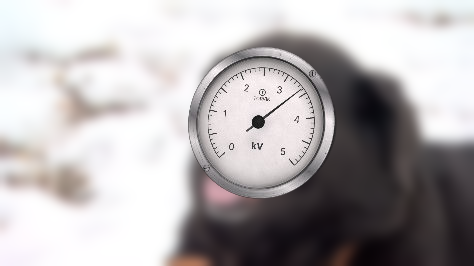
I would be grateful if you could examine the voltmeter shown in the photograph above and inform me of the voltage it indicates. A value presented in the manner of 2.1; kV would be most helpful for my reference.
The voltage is 3.4; kV
